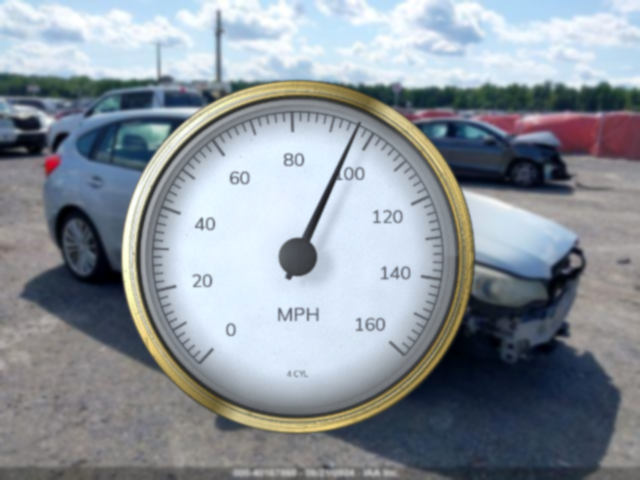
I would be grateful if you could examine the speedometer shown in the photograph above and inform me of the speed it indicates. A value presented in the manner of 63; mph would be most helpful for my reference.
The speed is 96; mph
